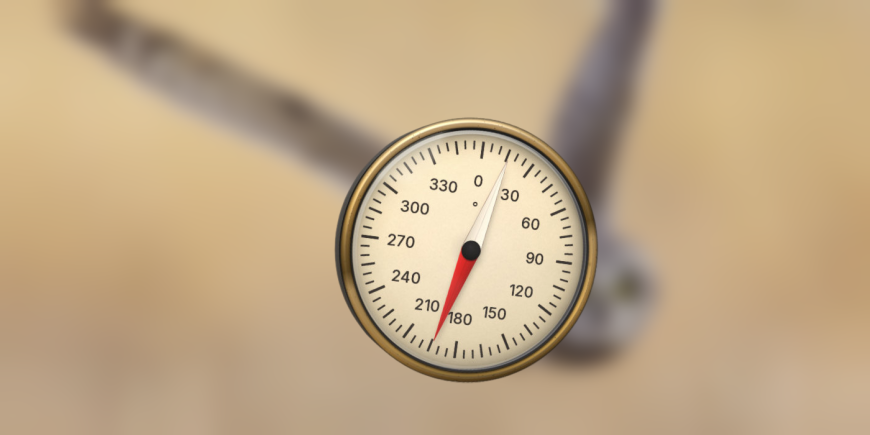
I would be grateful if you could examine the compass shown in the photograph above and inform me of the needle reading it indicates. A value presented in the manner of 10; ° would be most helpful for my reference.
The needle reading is 195; °
